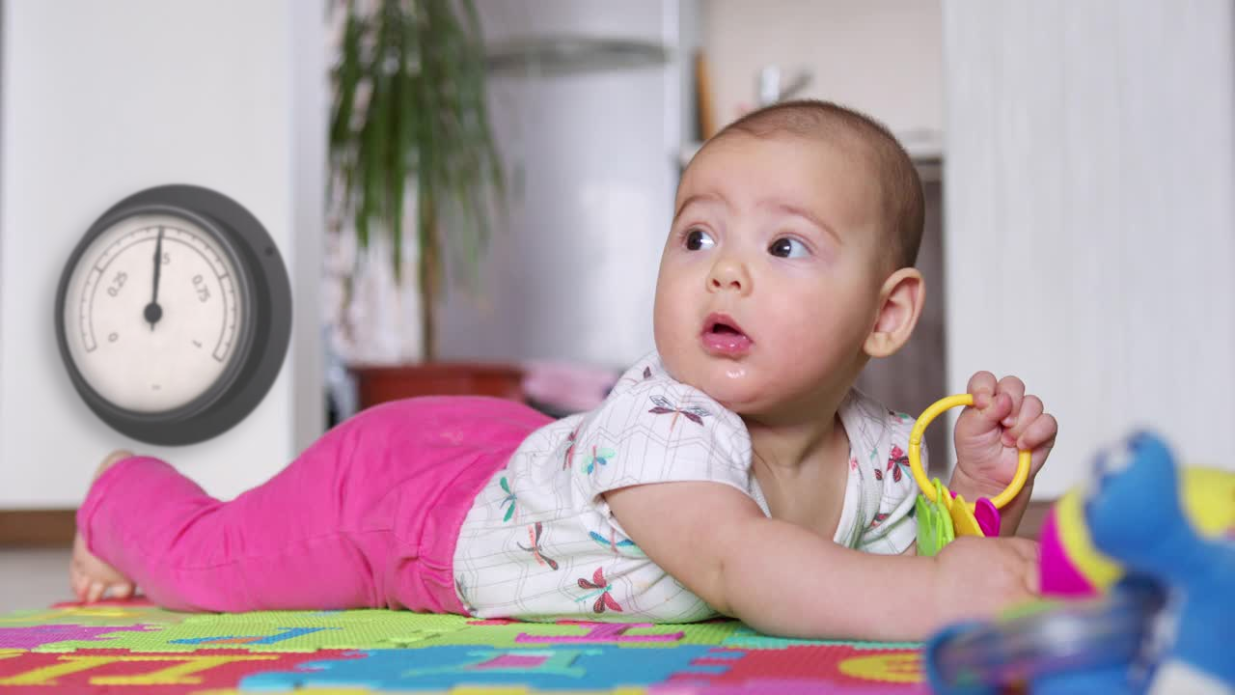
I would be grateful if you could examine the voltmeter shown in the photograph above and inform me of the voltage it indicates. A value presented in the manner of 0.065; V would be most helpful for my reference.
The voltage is 0.5; V
